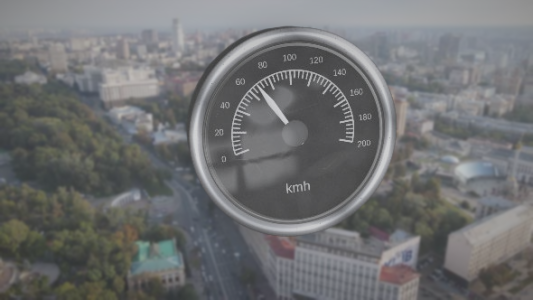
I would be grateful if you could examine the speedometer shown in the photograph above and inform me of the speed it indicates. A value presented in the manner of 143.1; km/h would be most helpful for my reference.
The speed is 68; km/h
